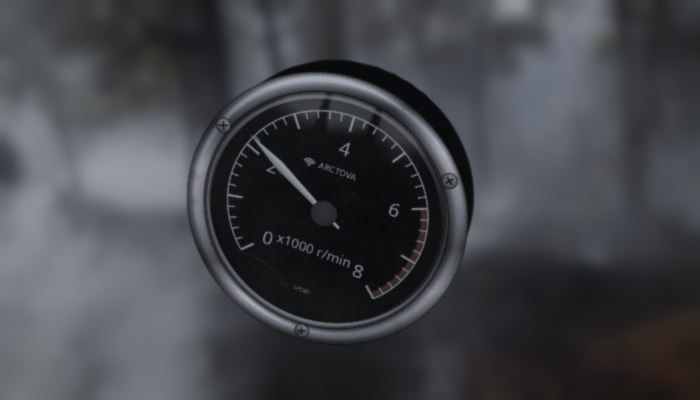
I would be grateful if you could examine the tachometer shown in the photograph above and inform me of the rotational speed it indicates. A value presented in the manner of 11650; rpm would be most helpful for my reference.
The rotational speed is 2200; rpm
